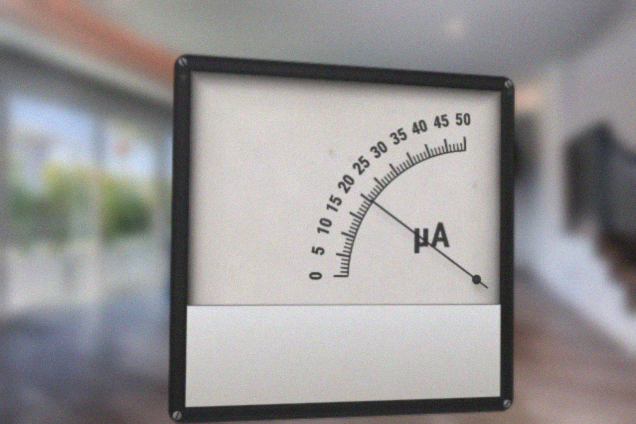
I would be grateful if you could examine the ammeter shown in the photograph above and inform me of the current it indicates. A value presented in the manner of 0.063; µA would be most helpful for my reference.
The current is 20; µA
